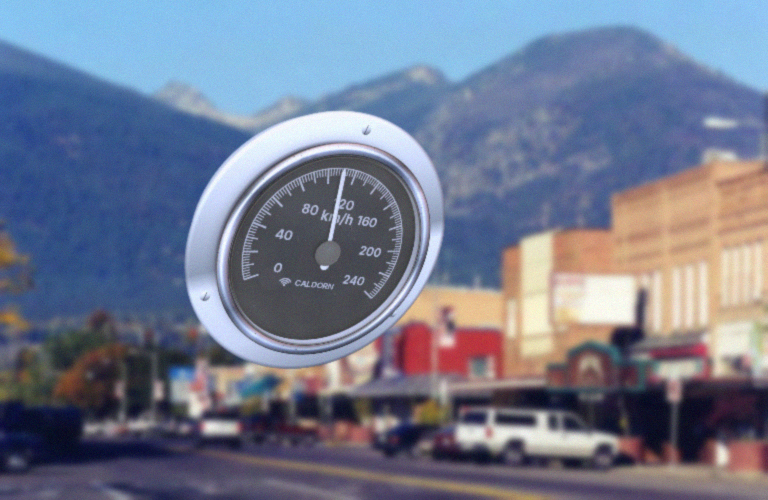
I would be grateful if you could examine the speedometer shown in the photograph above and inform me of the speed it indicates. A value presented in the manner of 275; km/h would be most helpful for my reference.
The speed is 110; km/h
